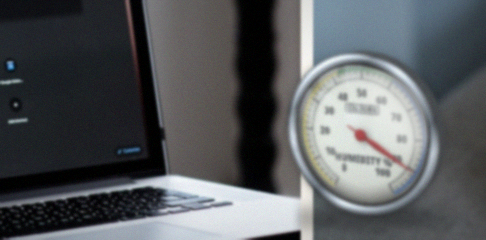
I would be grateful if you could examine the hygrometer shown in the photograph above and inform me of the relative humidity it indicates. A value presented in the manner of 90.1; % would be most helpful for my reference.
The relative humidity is 90; %
